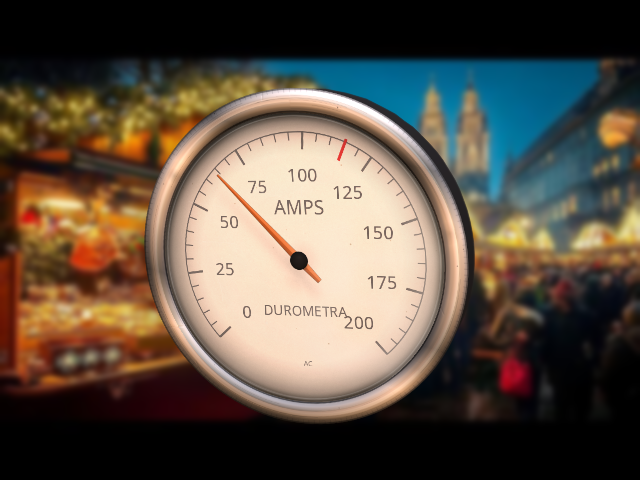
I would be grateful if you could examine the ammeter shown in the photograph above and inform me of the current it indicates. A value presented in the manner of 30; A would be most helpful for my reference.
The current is 65; A
